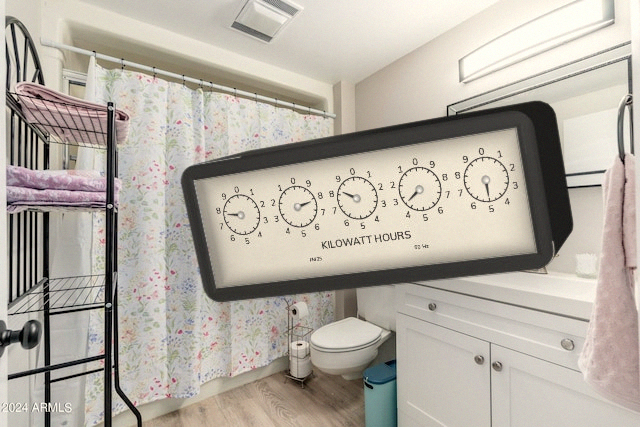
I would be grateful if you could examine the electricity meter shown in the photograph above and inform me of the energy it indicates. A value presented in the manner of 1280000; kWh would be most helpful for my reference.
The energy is 77835; kWh
